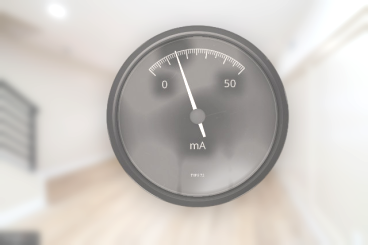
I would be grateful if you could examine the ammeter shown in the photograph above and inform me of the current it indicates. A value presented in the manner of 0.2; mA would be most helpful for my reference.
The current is 15; mA
